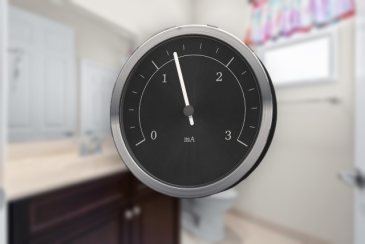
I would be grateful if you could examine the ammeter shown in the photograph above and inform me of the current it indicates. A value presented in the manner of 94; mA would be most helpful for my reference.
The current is 1.3; mA
